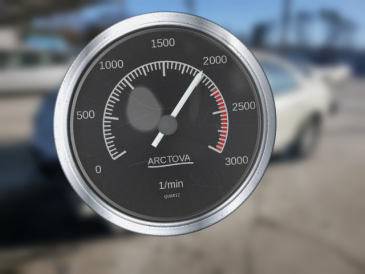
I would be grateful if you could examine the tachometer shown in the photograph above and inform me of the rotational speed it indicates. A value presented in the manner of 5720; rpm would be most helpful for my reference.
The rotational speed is 1950; rpm
